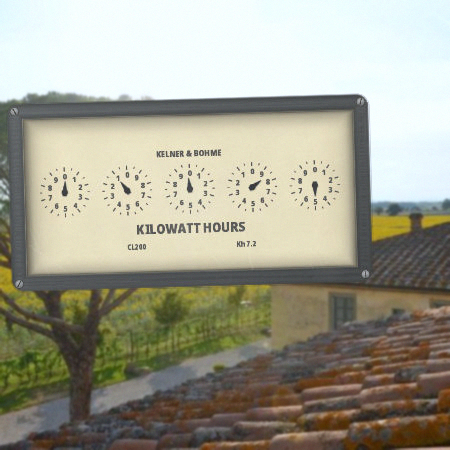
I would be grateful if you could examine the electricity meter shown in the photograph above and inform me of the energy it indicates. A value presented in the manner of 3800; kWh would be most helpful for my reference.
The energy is 985; kWh
